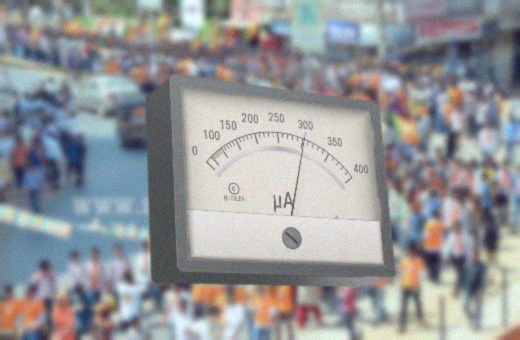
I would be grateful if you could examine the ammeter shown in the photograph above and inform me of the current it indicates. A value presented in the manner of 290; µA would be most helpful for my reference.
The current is 300; µA
